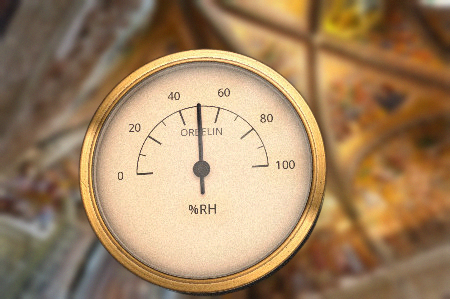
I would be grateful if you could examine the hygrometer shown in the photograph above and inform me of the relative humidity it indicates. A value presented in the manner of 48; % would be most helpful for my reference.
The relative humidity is 50; %
